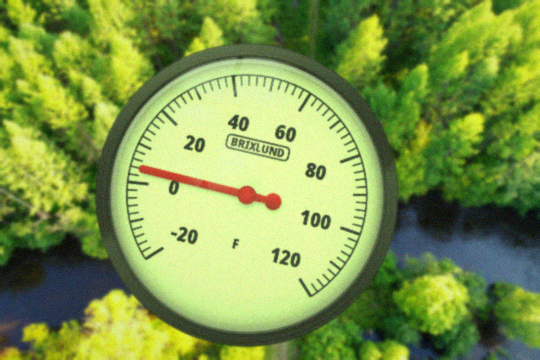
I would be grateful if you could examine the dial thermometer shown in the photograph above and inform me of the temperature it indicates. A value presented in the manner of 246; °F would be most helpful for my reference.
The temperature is 4; °F
